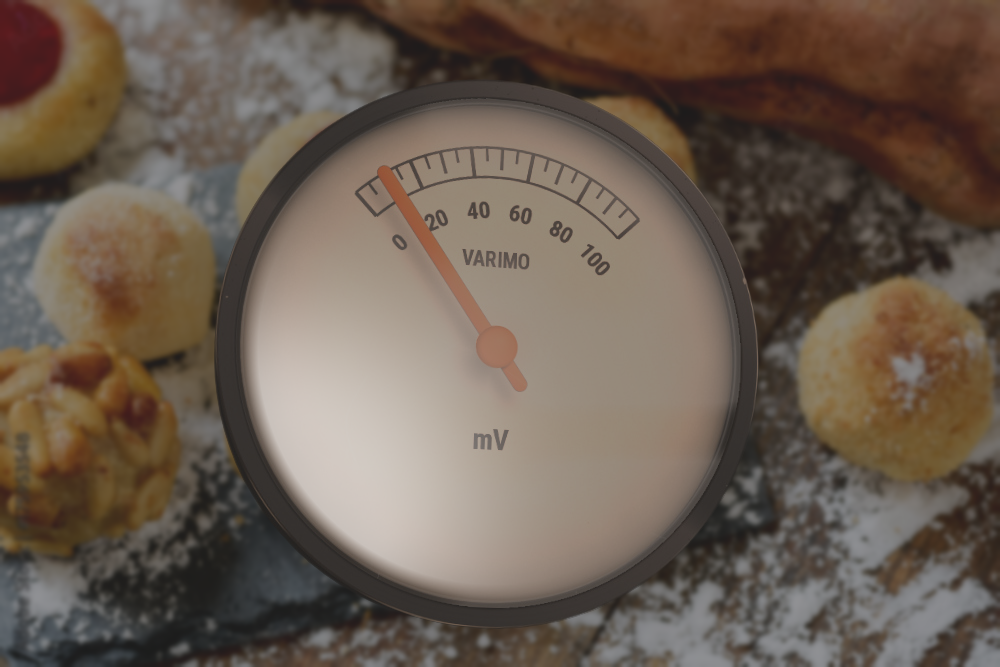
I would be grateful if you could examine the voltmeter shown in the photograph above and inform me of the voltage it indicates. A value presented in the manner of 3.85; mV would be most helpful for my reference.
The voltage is 10; mV
